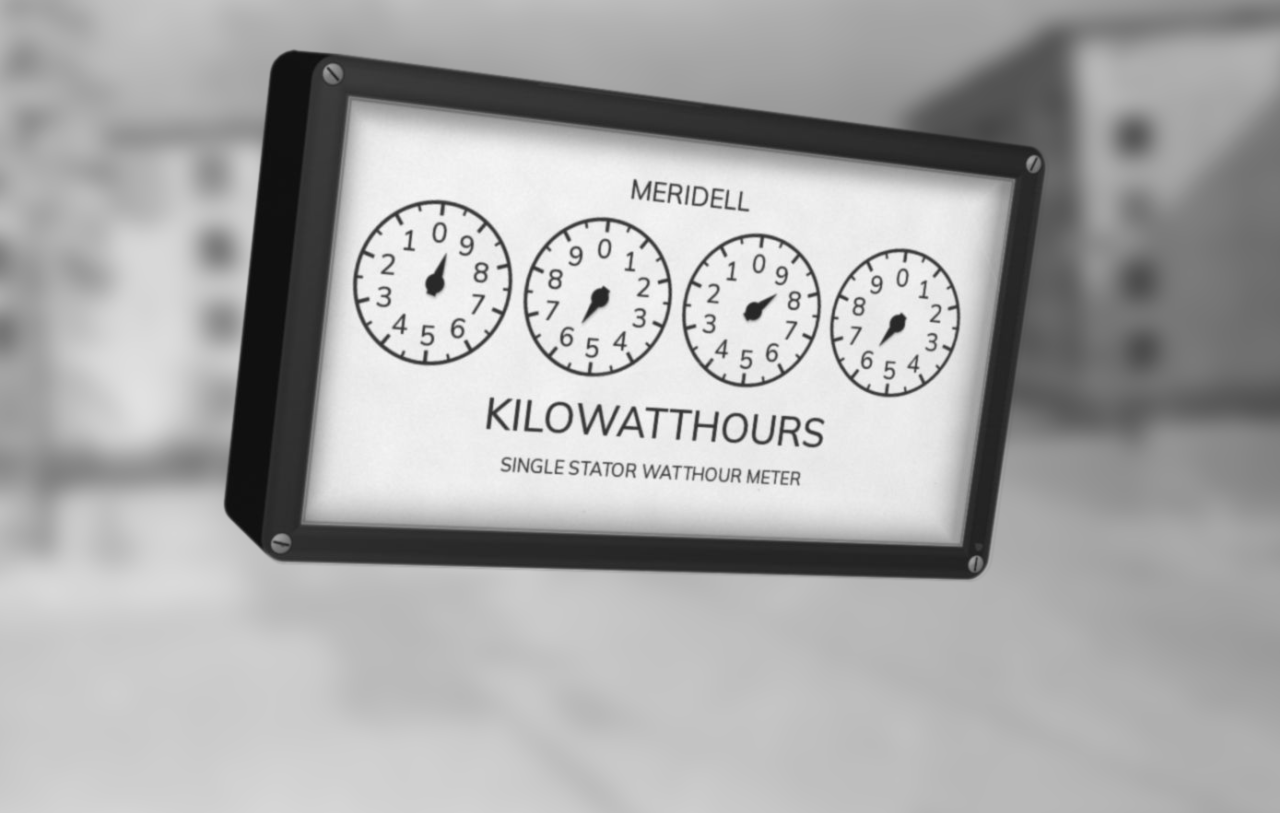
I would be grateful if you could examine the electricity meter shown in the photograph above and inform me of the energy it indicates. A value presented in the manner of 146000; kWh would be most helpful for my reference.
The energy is 9586; kWh
